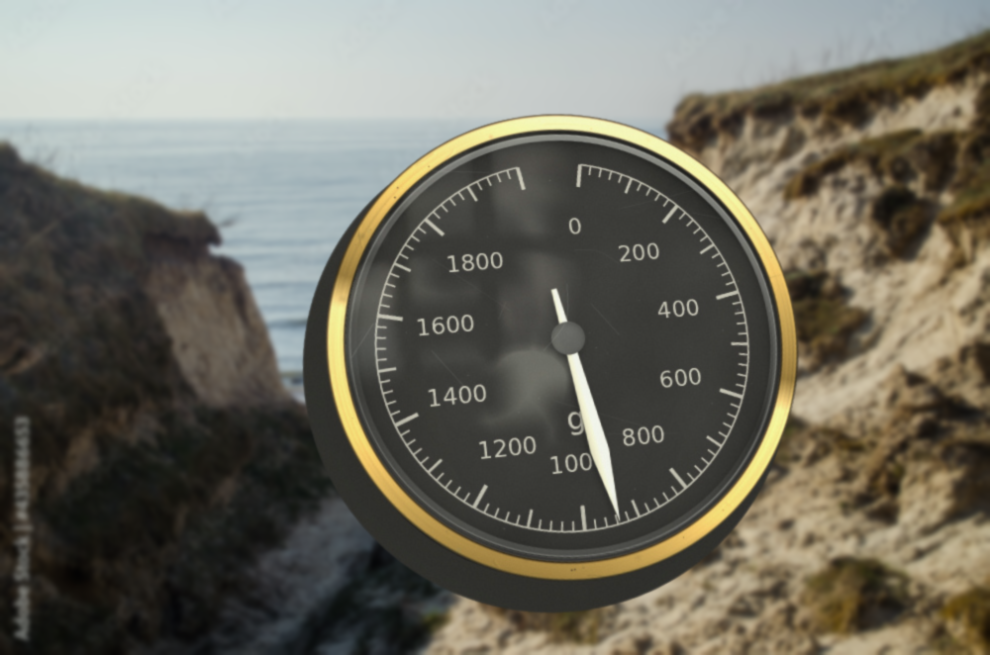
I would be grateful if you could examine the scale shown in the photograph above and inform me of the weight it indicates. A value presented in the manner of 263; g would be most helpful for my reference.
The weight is 940; g
